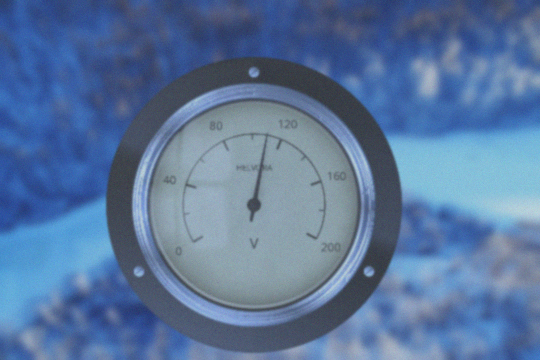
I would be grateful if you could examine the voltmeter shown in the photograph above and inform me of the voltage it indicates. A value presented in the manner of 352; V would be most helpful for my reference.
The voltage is 110; V
